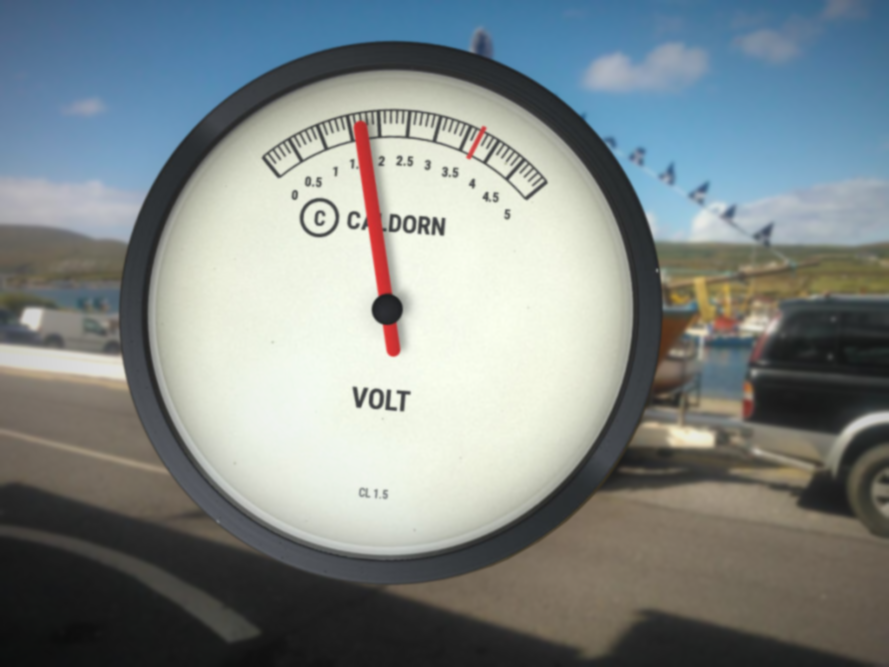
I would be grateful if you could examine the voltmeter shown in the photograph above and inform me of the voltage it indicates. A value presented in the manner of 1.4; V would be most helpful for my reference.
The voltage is 1.7; V
